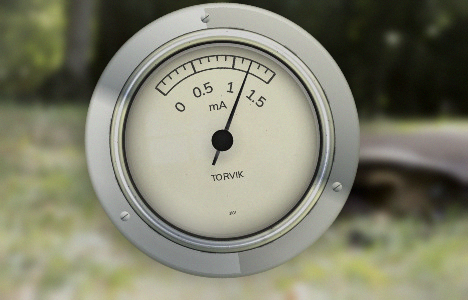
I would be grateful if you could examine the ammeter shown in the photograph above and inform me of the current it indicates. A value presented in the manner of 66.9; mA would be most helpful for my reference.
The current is 1.2; mA
